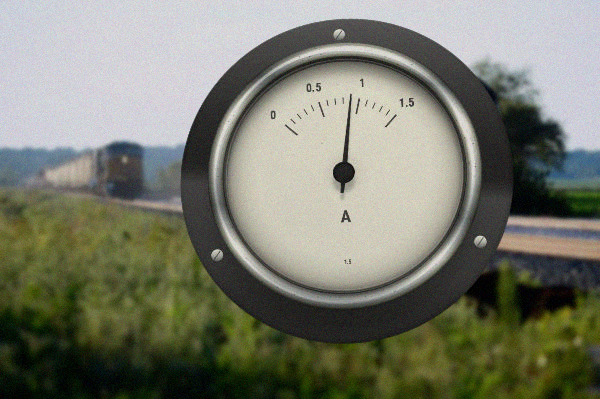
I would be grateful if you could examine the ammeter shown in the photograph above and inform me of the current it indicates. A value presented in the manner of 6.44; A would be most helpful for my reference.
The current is 0.9; A
